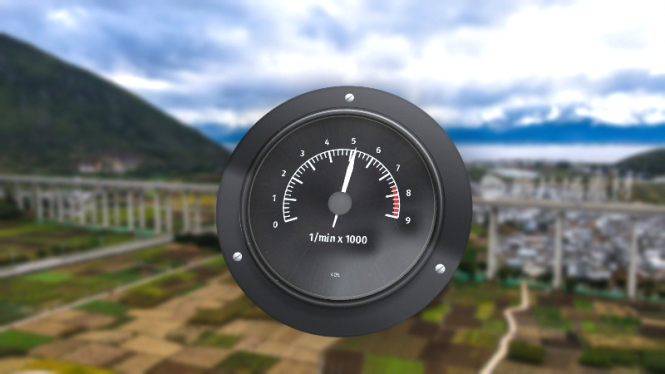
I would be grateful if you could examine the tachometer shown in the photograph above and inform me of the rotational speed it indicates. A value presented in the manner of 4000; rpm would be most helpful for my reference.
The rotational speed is 5200; rpm
